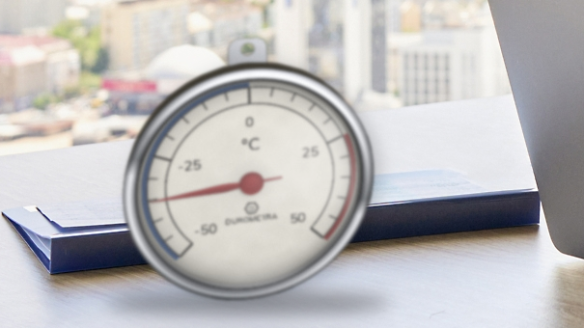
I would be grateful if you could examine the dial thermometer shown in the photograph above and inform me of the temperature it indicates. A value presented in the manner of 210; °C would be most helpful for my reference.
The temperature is -35; °C
